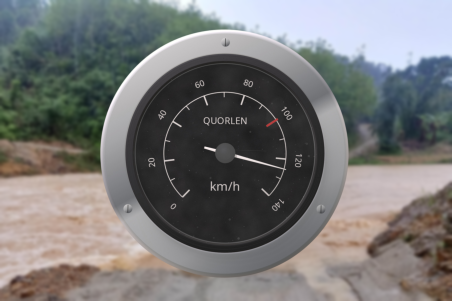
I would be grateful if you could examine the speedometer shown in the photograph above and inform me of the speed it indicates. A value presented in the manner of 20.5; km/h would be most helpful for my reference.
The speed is 125; km/h
